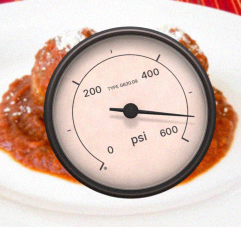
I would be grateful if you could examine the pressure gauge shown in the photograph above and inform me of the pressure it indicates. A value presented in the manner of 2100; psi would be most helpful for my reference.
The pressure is 550; psi
